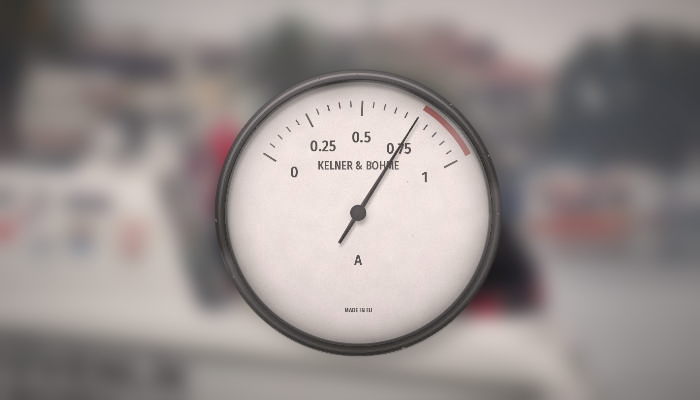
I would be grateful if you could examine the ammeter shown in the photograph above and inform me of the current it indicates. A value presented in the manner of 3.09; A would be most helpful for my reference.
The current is 0.75; A
